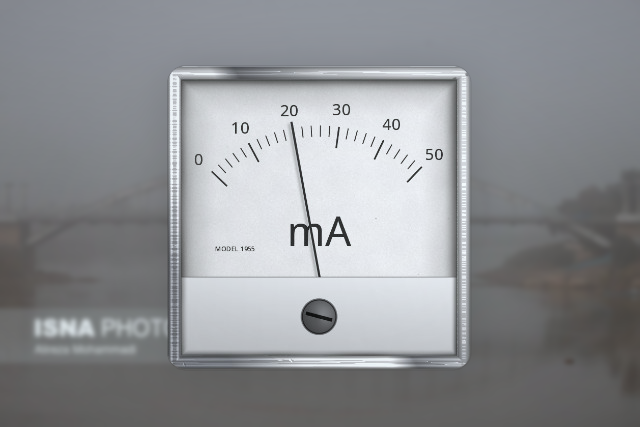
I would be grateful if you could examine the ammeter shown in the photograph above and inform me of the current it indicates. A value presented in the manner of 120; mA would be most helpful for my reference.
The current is 20; mA
